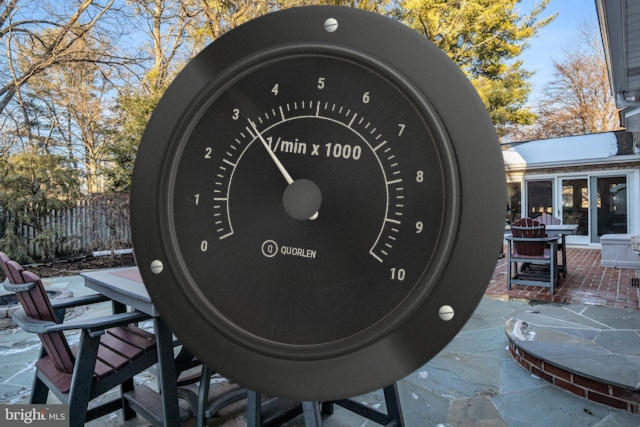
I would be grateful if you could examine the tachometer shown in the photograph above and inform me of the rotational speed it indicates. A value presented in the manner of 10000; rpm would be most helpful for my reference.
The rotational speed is 3200; rpm
